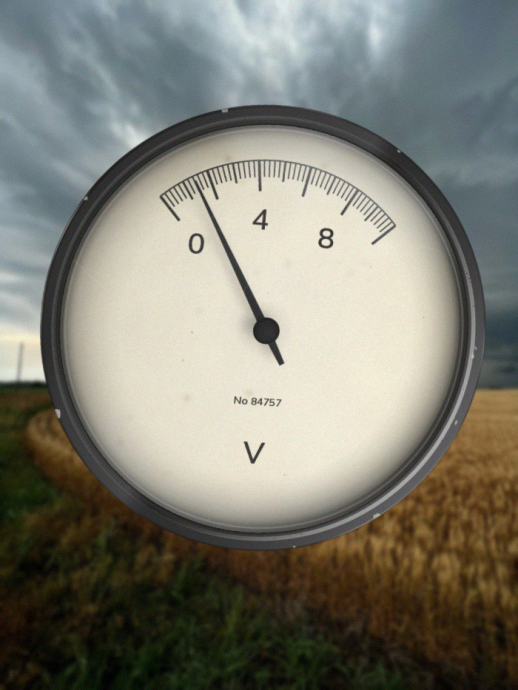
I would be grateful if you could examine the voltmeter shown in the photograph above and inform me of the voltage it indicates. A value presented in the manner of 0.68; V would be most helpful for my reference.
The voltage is 1.4; V
